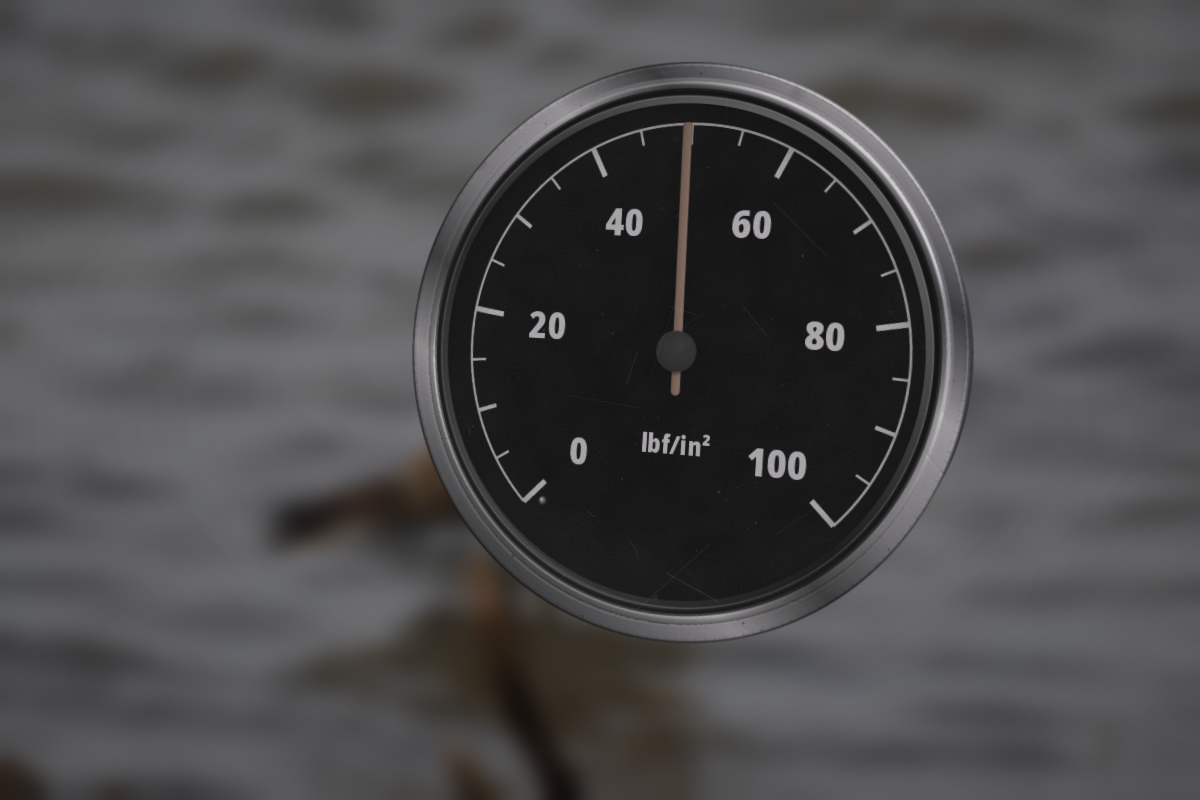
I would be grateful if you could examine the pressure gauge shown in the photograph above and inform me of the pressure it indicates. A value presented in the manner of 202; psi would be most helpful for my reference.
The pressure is 50; psi
